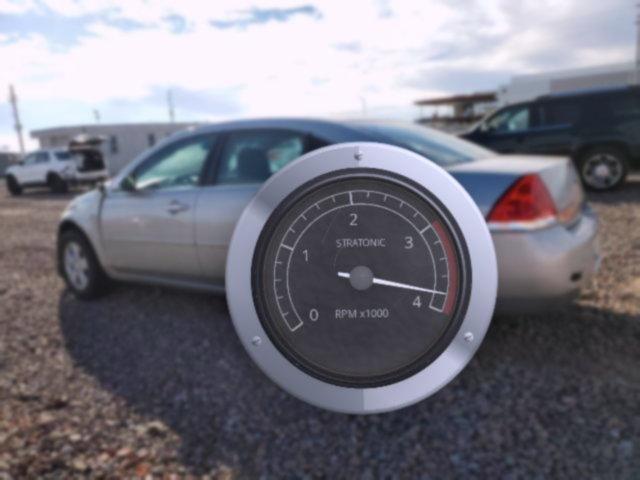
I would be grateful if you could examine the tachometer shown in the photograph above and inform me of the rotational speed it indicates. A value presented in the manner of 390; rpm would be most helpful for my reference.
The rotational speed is 3800; rpm
